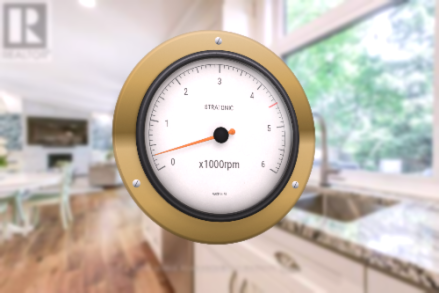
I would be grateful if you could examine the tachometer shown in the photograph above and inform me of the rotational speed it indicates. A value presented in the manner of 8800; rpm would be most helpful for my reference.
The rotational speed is 300; rpm
